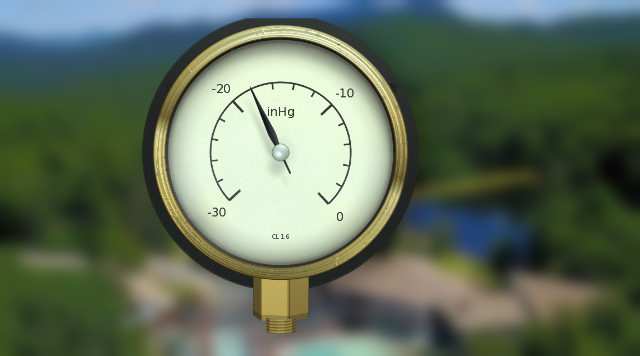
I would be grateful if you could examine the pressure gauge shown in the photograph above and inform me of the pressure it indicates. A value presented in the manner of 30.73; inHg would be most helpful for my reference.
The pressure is -18; inHg
